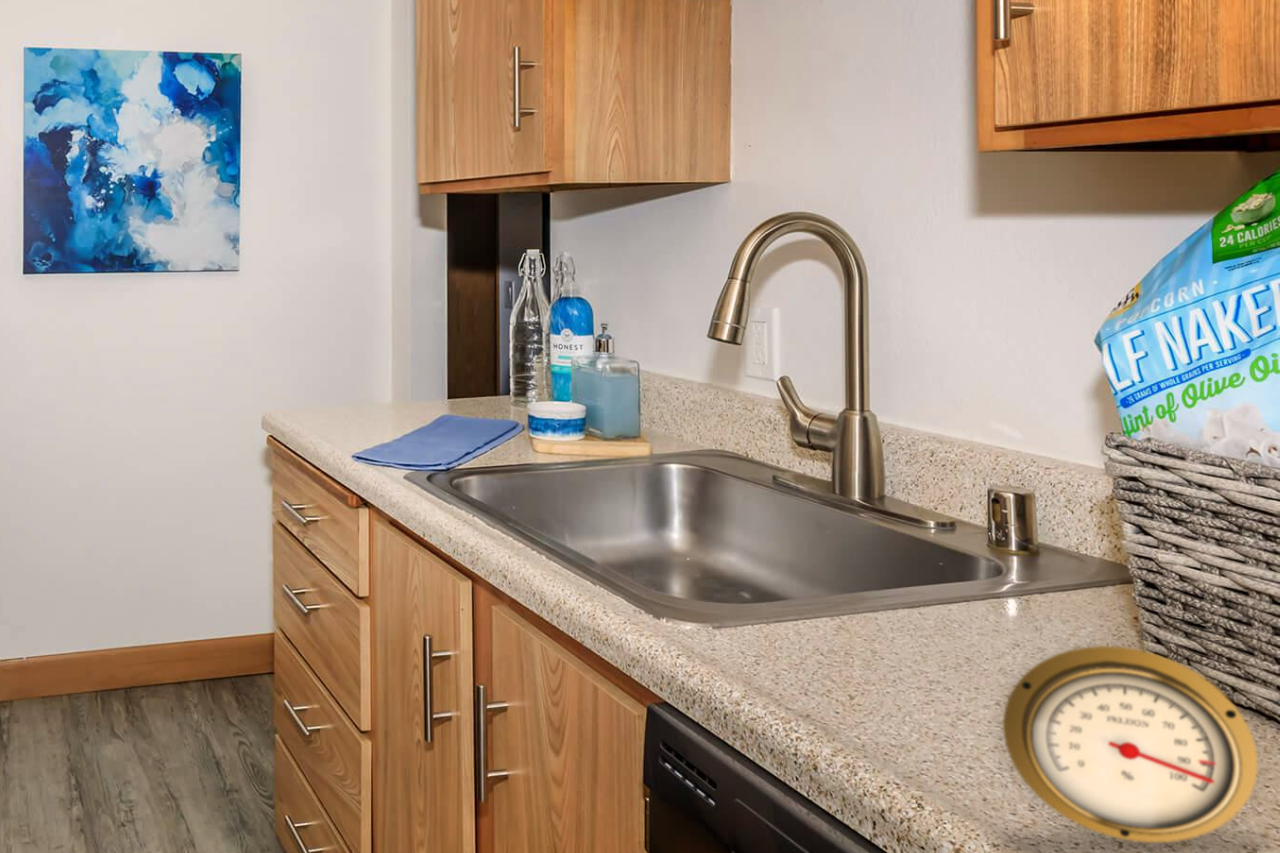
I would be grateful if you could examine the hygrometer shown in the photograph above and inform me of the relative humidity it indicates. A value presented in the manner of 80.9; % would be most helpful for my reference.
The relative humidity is 95; %
